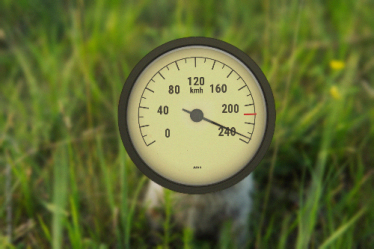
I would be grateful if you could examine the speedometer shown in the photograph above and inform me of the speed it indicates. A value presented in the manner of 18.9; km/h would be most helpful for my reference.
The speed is 235; km/h
